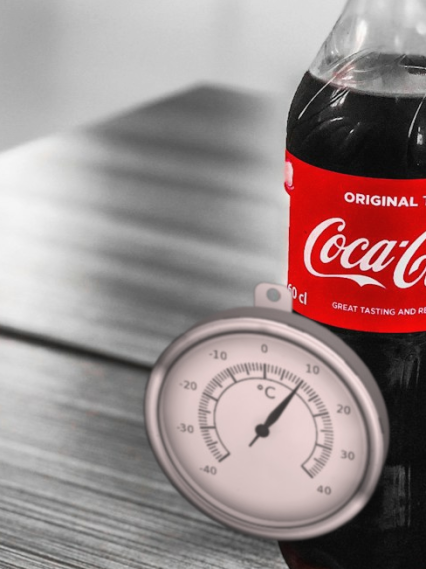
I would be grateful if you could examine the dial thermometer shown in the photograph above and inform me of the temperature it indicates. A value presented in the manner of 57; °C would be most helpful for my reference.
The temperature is 10; °C
